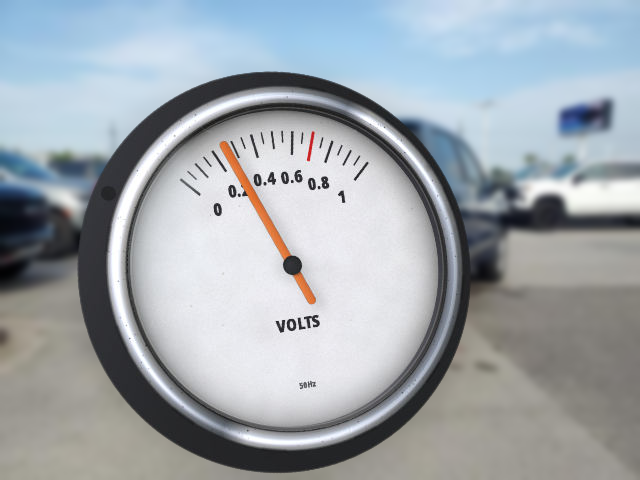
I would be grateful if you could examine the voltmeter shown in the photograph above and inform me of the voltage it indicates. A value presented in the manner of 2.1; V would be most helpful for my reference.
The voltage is 0.25; V
